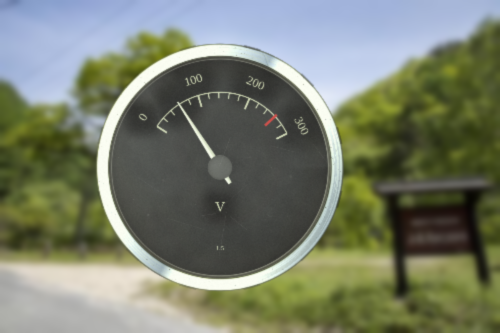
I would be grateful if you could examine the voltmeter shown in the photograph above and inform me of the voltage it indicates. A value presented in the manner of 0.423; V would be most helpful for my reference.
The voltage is 60; V
